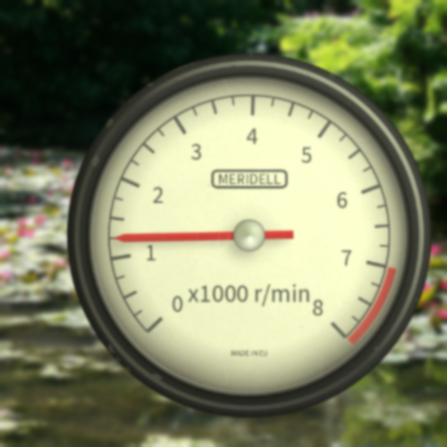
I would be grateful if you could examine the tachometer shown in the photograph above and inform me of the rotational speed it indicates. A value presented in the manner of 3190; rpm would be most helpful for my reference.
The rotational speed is 1250; rpm
